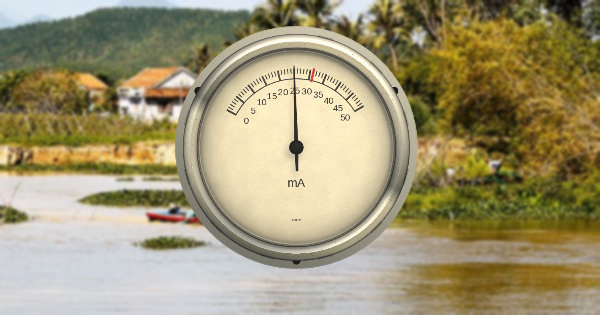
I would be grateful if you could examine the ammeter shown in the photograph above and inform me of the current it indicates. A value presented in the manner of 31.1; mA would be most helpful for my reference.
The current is 25; mA
